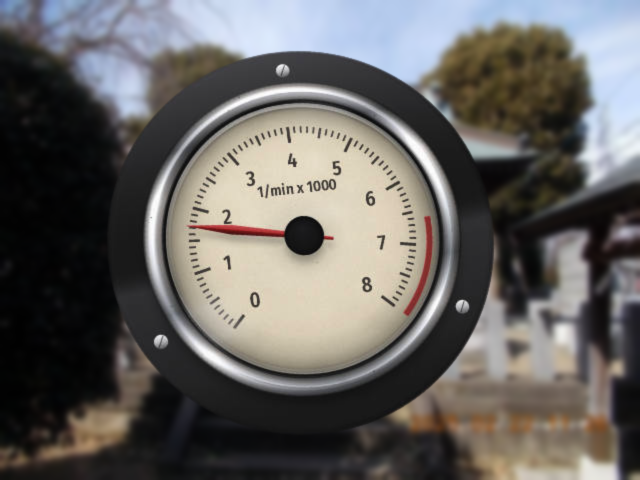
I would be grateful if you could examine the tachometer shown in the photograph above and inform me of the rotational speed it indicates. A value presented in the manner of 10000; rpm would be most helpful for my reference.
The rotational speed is 1700; rpm
